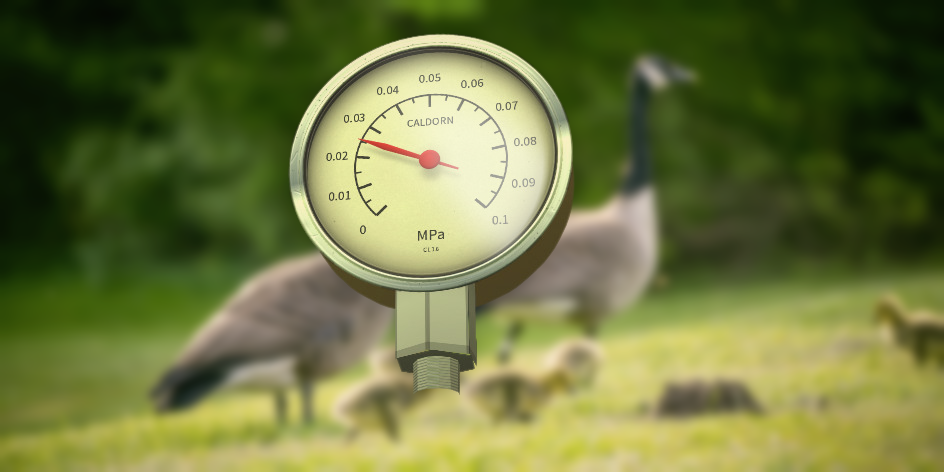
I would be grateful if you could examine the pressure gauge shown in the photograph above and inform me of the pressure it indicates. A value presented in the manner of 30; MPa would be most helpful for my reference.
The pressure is 0.025; MPa
